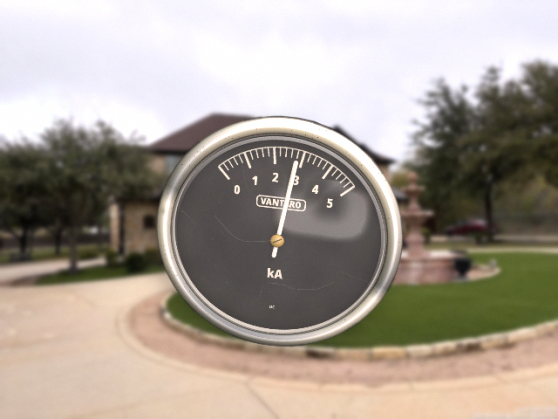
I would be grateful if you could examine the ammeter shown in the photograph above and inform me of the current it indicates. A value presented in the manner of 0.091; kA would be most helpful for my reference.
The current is 2.8; kA
